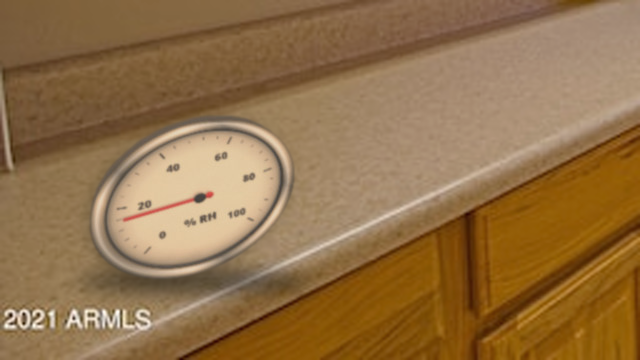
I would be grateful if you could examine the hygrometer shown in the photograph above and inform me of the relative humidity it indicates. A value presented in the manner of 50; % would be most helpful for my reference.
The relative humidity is 16; %
